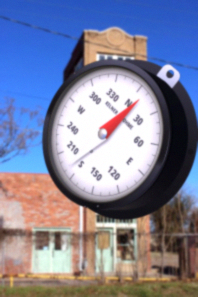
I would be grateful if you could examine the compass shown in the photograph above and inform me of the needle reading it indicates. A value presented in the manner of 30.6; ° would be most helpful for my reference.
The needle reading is 10; °
